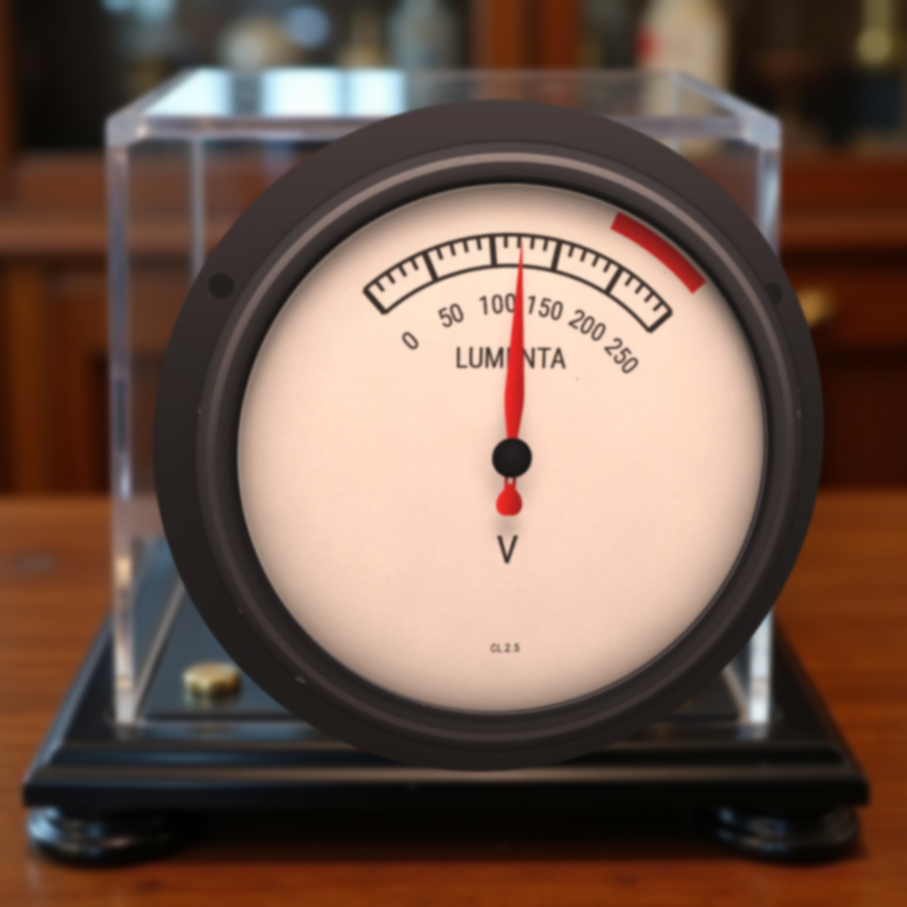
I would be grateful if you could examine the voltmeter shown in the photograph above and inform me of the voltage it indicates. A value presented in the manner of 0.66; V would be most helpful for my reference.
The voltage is 120; V
